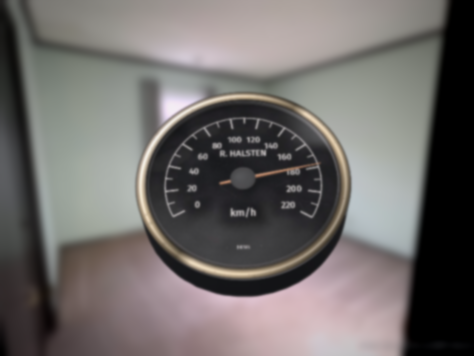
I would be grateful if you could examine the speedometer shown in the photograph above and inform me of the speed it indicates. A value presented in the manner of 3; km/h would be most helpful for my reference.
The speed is 180; km/h
